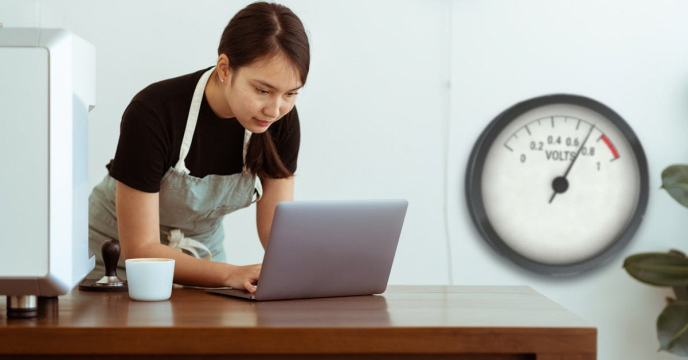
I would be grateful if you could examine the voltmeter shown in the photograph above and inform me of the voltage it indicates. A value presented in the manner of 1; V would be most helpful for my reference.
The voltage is 0.7; V
